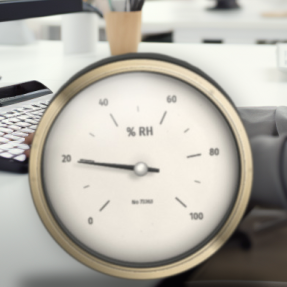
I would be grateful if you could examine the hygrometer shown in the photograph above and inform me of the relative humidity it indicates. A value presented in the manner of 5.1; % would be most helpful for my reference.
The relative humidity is 20; %
